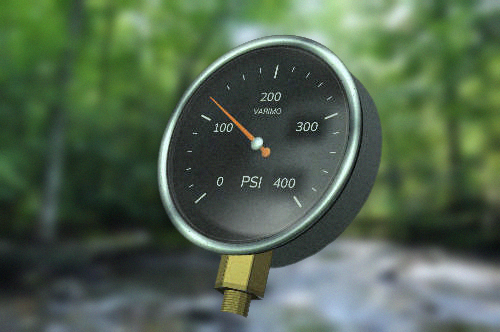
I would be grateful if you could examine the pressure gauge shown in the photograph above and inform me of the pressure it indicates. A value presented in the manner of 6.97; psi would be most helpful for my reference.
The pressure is 120; psi
